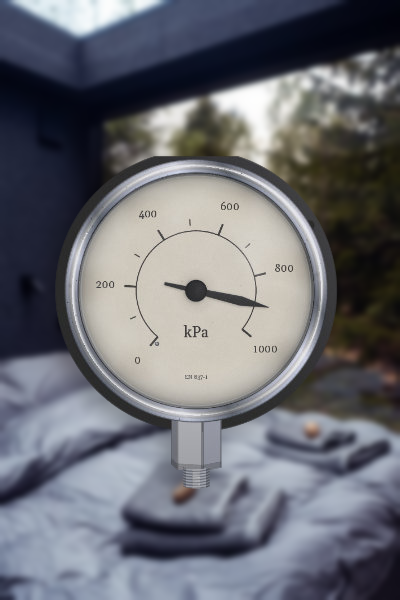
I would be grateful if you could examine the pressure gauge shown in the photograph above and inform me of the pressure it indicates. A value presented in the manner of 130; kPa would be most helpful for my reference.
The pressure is 900; kPa
